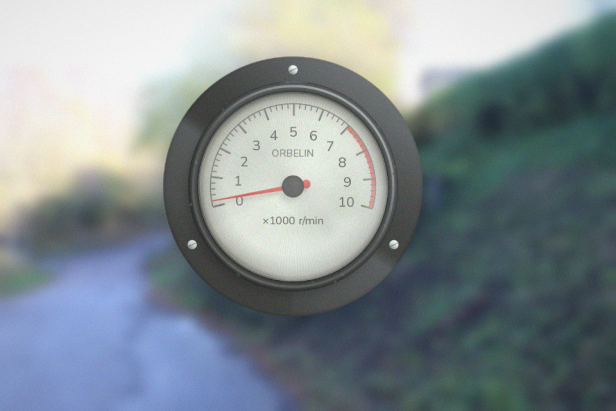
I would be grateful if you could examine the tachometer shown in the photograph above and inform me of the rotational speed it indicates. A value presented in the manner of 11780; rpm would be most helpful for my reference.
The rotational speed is 200; rpm
